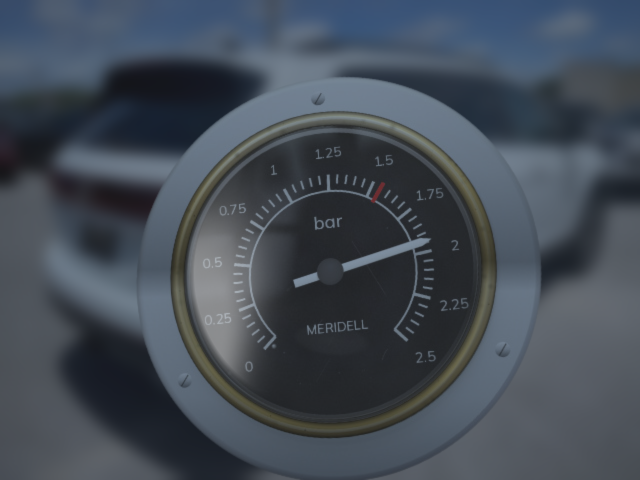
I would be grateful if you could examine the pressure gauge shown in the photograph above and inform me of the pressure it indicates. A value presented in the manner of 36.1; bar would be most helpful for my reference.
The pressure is 1.95; bar
